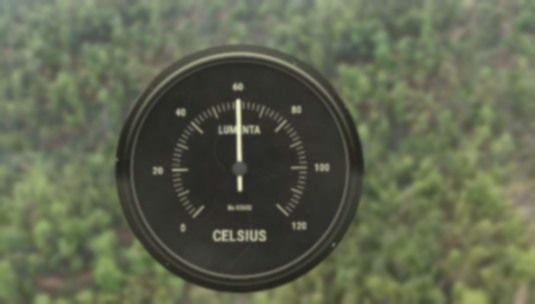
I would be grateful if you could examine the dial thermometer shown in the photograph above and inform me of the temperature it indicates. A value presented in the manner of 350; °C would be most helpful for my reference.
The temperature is 60; °C
